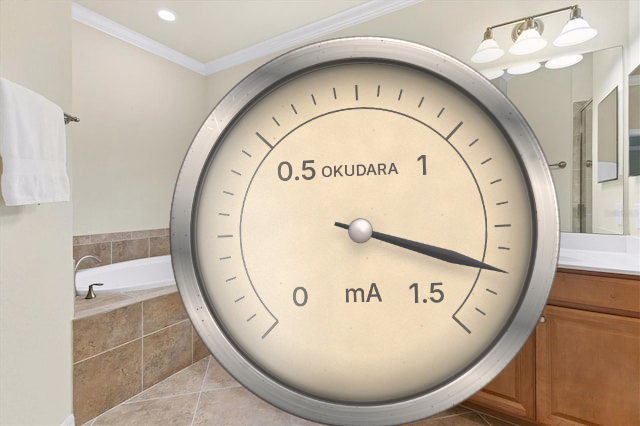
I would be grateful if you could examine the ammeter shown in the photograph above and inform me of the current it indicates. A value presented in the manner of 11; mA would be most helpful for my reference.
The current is 1.35; mA
